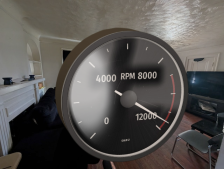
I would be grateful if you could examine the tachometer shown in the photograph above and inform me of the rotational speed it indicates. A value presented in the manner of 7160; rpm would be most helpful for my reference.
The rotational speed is 11500; rpm
